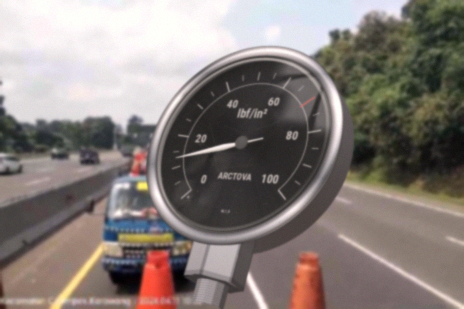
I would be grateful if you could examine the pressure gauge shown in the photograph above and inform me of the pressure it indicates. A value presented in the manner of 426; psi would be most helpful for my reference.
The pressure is 12.5; psi
